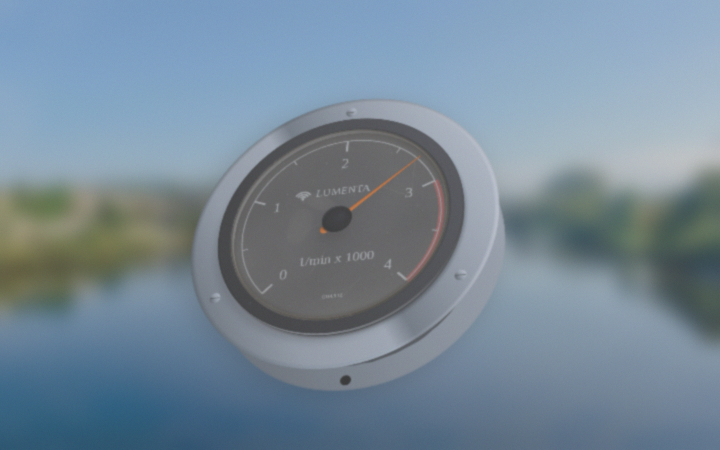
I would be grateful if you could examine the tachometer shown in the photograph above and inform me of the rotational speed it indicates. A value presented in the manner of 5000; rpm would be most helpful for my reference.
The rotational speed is 2750; rpm
